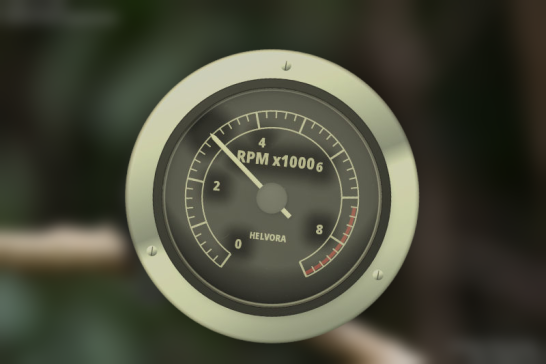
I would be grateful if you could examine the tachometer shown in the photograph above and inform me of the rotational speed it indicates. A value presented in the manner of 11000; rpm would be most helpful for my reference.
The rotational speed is 3000; rpm
